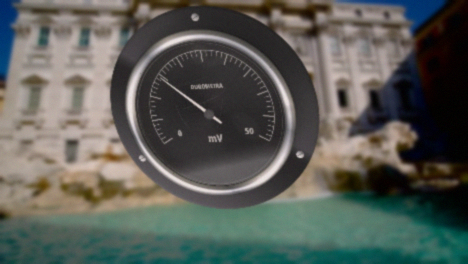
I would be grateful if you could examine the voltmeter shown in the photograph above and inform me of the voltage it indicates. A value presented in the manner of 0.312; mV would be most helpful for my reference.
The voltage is 15; mV
